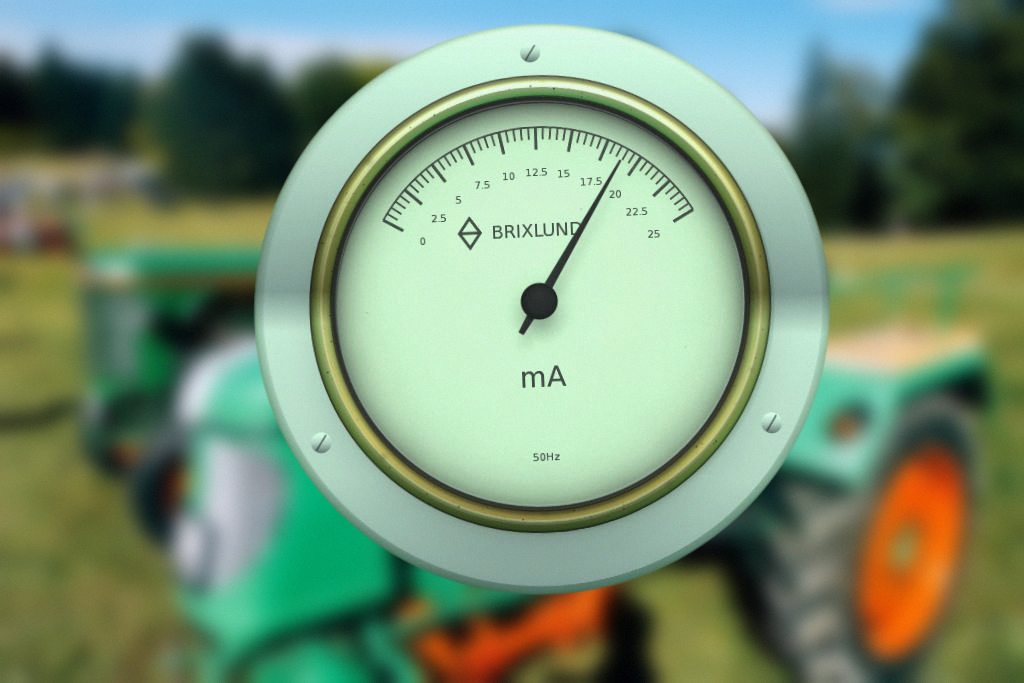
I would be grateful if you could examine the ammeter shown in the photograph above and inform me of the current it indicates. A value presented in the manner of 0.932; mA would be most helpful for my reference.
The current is 19; mA
